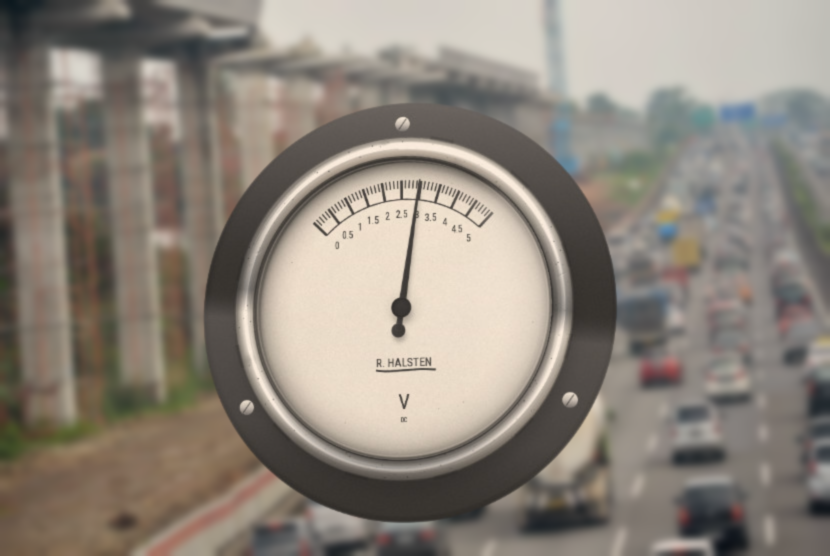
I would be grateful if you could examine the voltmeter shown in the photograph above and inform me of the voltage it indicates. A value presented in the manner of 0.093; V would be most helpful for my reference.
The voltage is 3; V
